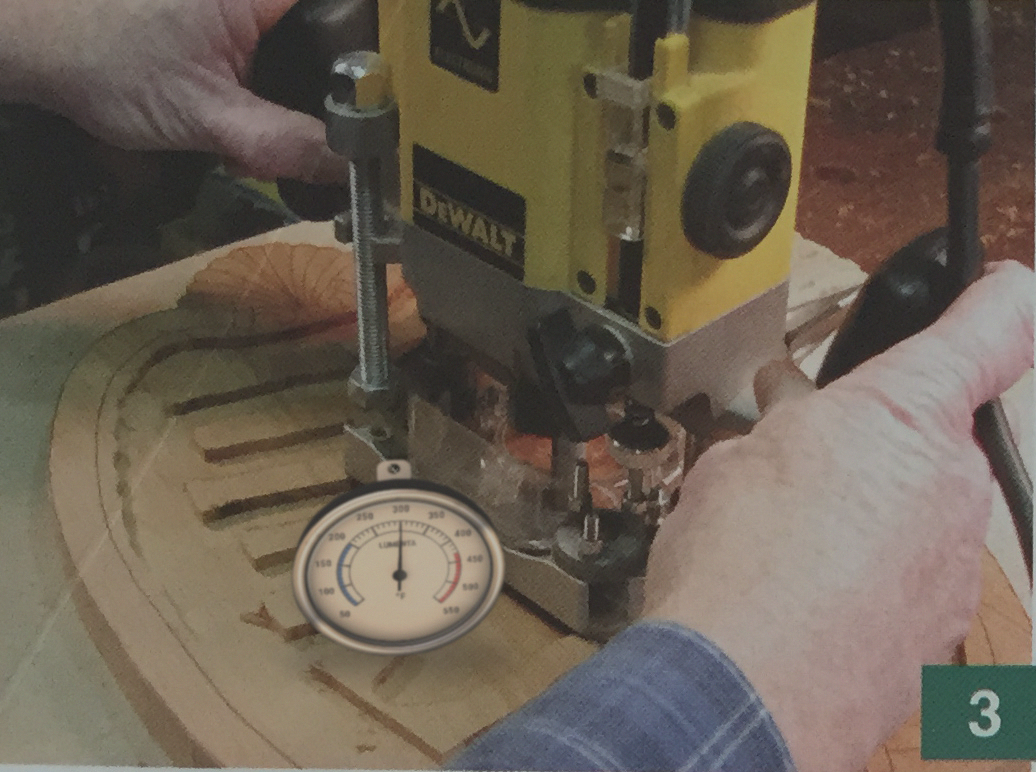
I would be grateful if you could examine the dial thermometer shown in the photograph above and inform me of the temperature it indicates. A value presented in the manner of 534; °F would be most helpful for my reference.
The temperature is 300; °F
